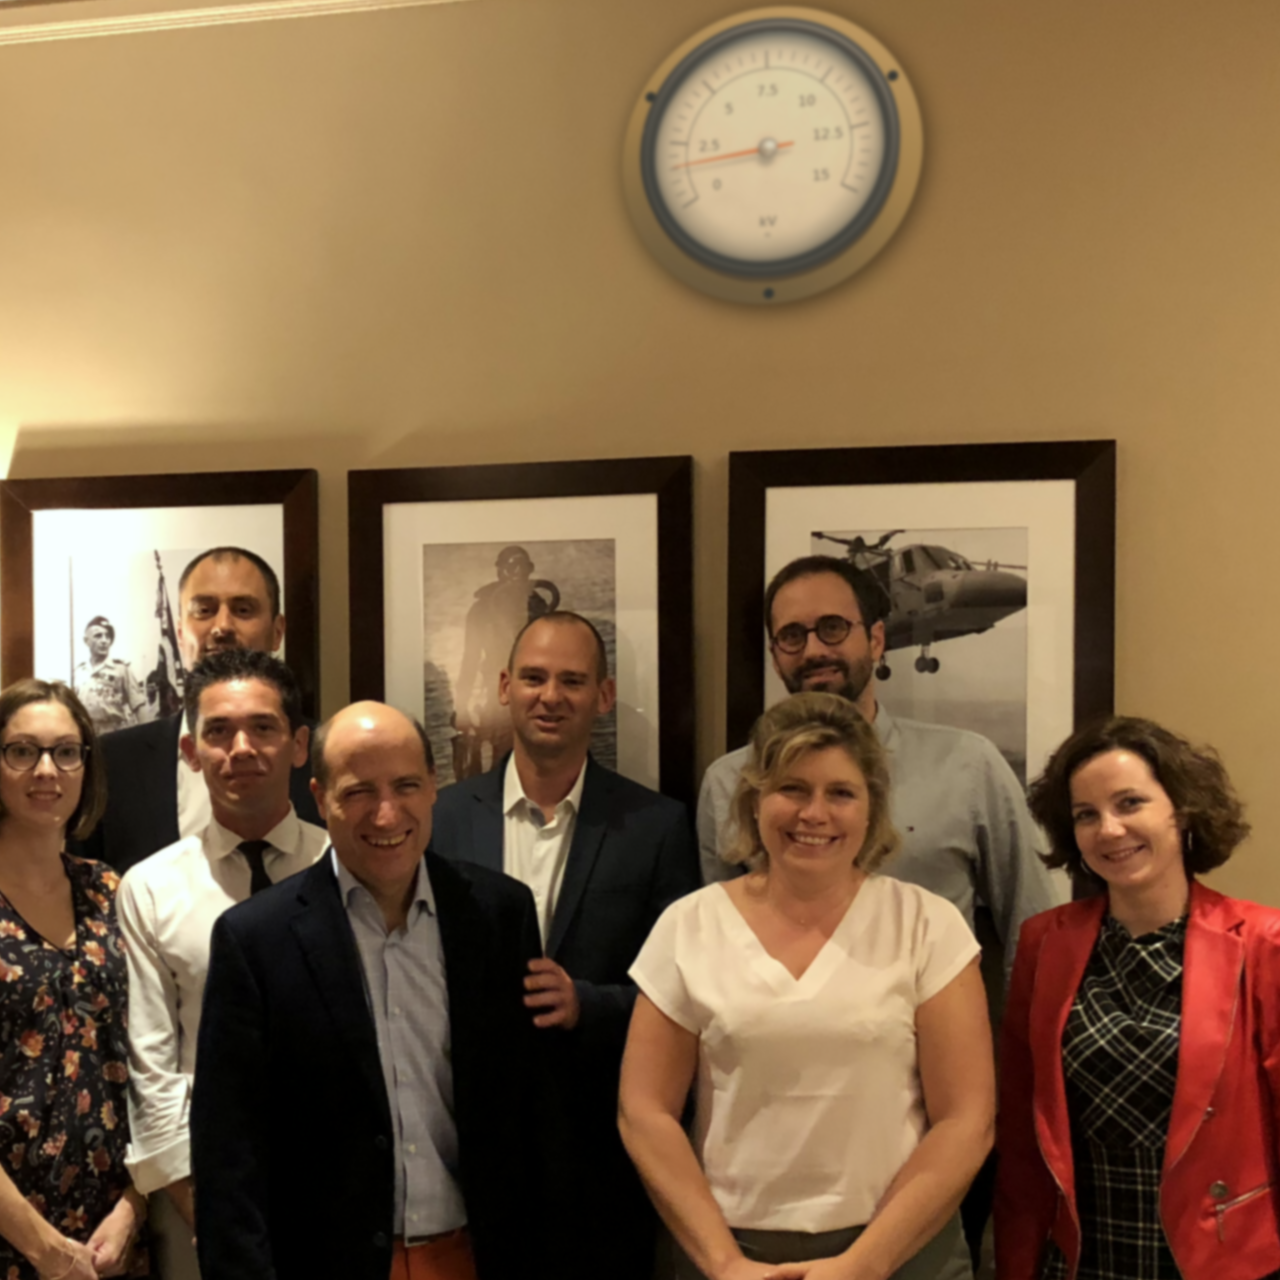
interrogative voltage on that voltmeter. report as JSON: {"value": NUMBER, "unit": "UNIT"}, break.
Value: {"value": 1.5, "unit": "kV"}
